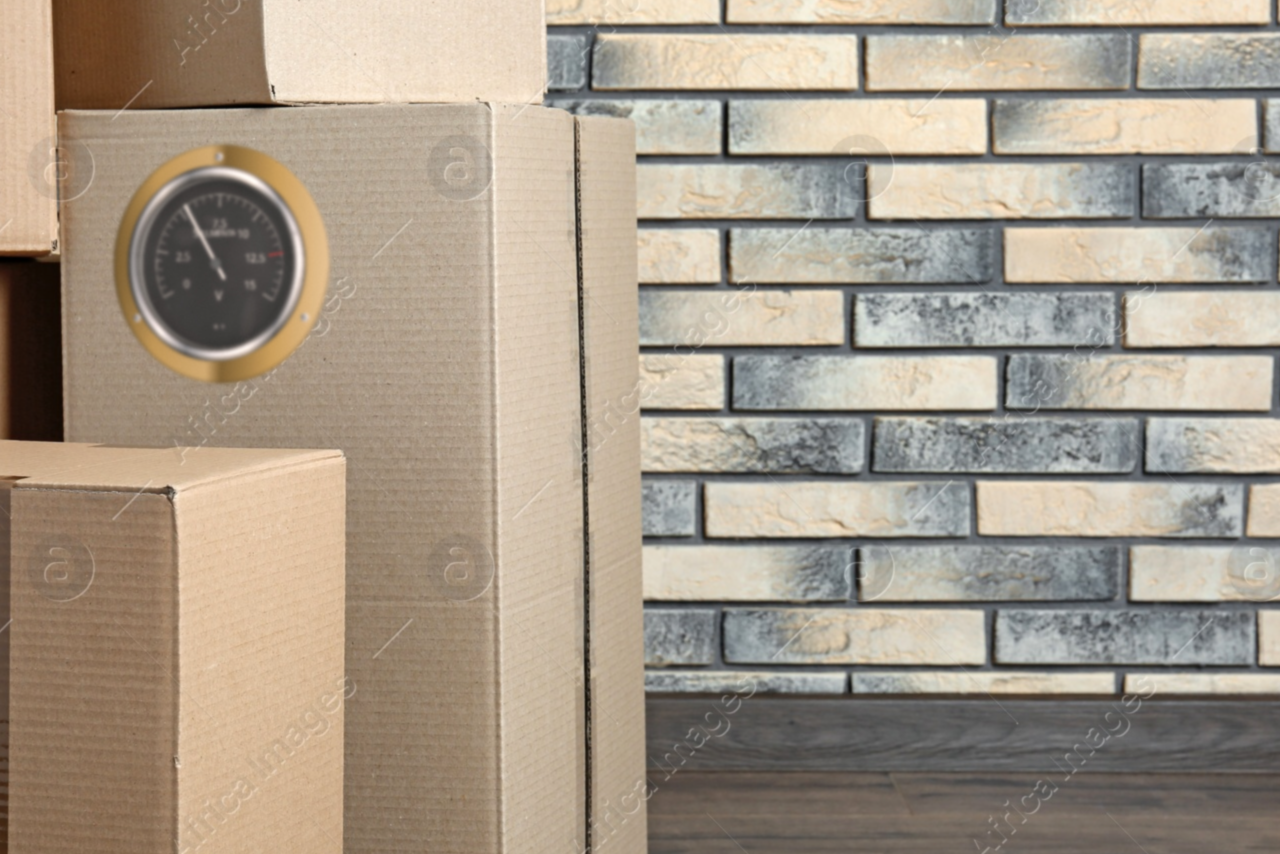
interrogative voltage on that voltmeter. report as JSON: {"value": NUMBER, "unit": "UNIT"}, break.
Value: {"value": 5.5, "unit": "V"}
